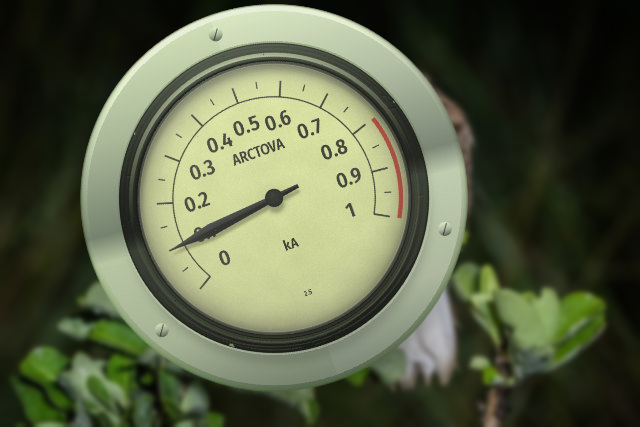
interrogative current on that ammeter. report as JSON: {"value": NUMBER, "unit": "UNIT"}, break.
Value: {"value": 0.1, "unit": "kA"}
